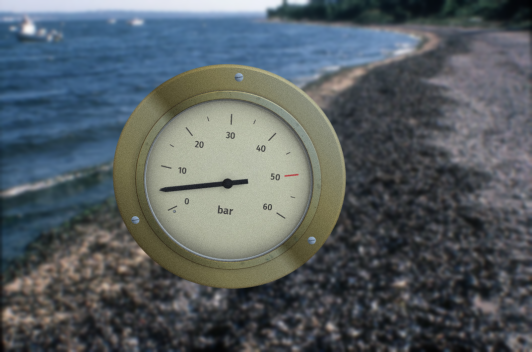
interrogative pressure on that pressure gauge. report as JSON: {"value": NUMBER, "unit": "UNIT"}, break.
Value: {"value": 5, "unit": "bar"}
